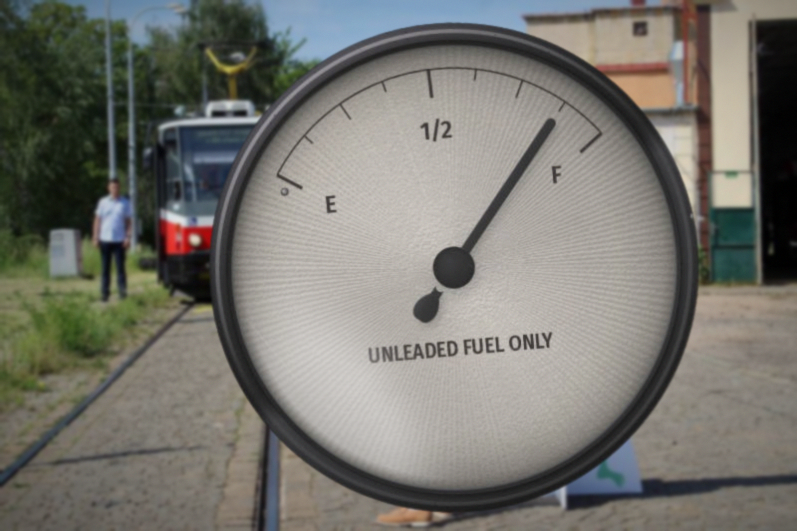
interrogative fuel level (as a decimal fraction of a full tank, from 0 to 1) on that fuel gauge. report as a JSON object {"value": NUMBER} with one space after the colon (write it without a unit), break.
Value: {"value": 0.875}
